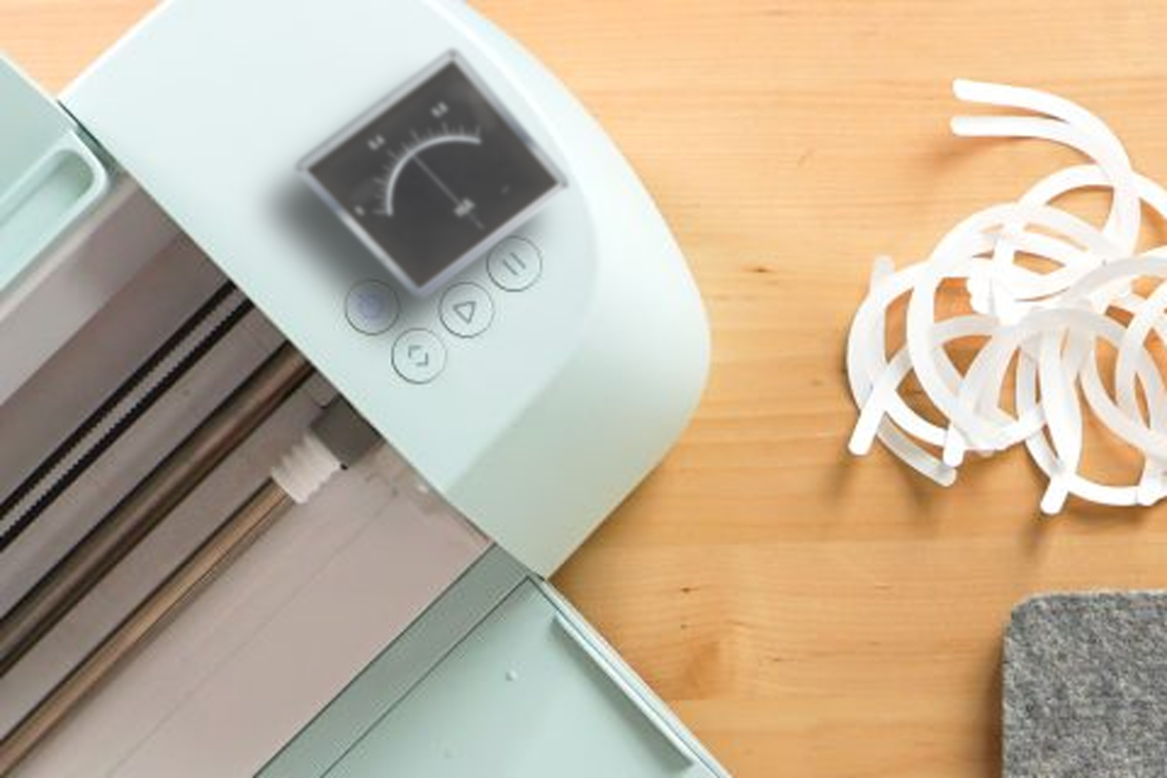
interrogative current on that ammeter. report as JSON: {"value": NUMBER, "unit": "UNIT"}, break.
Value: {"value": 0.5, "unit": "mA"}
